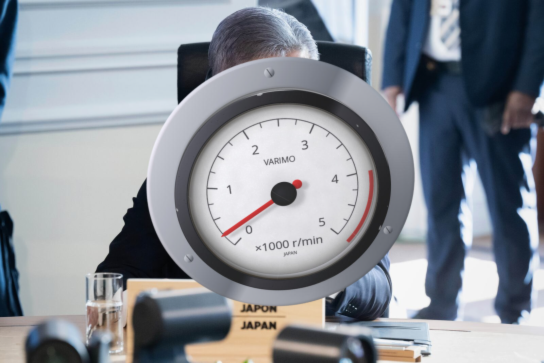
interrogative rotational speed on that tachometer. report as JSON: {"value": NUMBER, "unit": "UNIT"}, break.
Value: {"value": 250, "unit": "rpm"}
